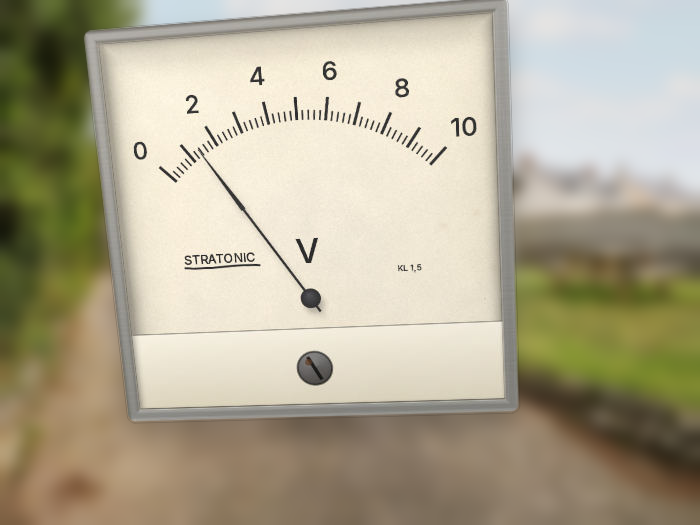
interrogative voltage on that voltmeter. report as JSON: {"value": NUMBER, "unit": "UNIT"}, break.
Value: {"value": 1.4, "unit": "V"}
